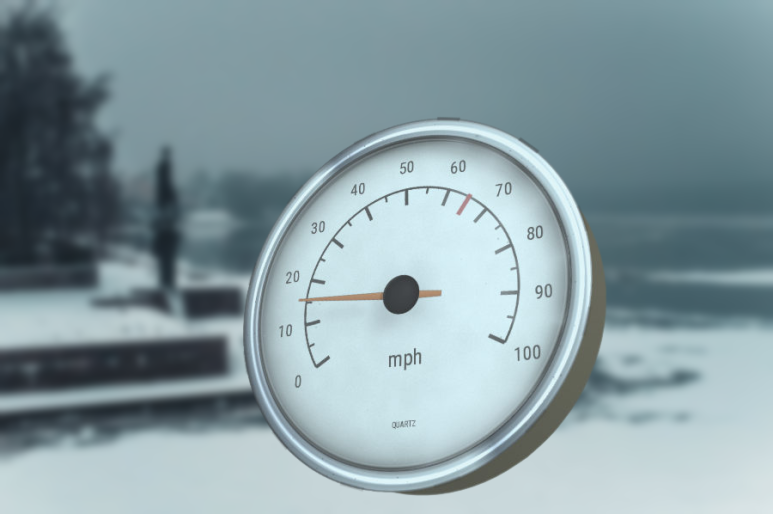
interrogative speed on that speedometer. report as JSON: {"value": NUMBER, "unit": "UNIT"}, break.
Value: {"value": 15, "unit": "mph"}
